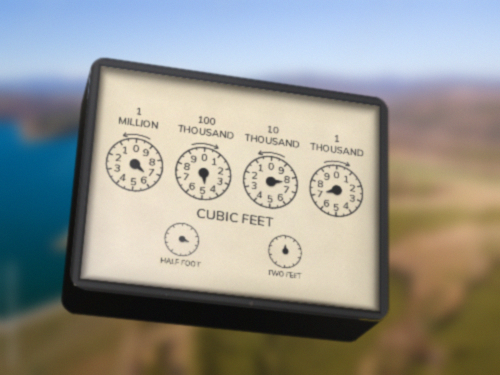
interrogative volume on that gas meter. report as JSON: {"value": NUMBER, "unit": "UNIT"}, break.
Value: {"value": 647700, "unit": "ft³"}
